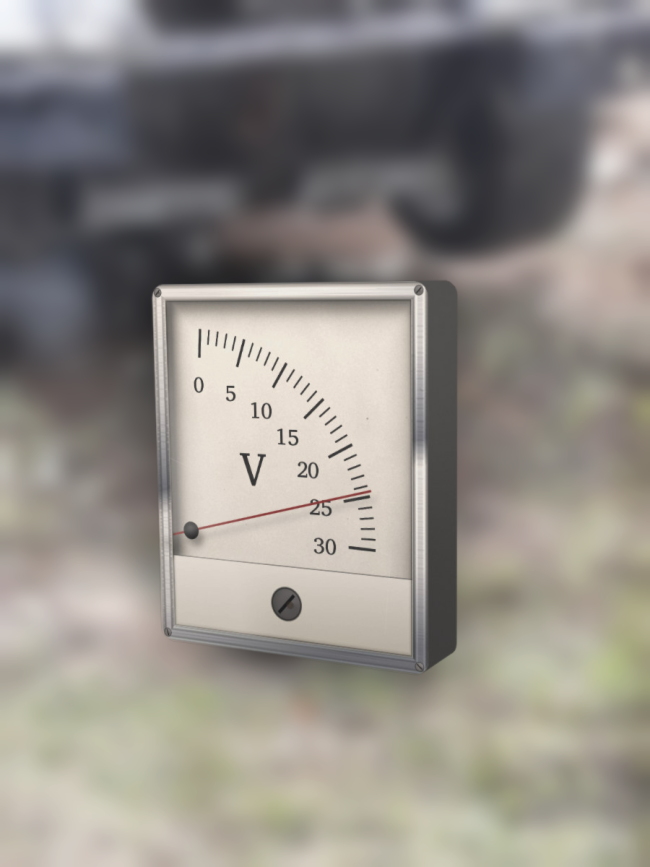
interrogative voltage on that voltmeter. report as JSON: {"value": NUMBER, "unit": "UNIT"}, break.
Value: {"value": 24.5, "unit": "V"}
